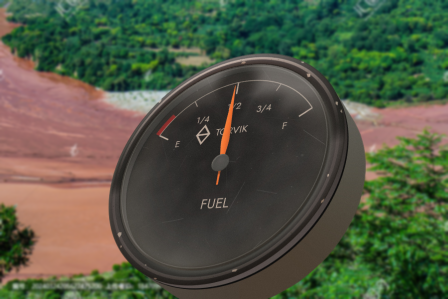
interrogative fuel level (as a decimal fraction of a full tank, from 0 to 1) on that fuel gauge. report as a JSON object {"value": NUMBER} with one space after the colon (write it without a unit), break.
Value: {"value": 0.5}
